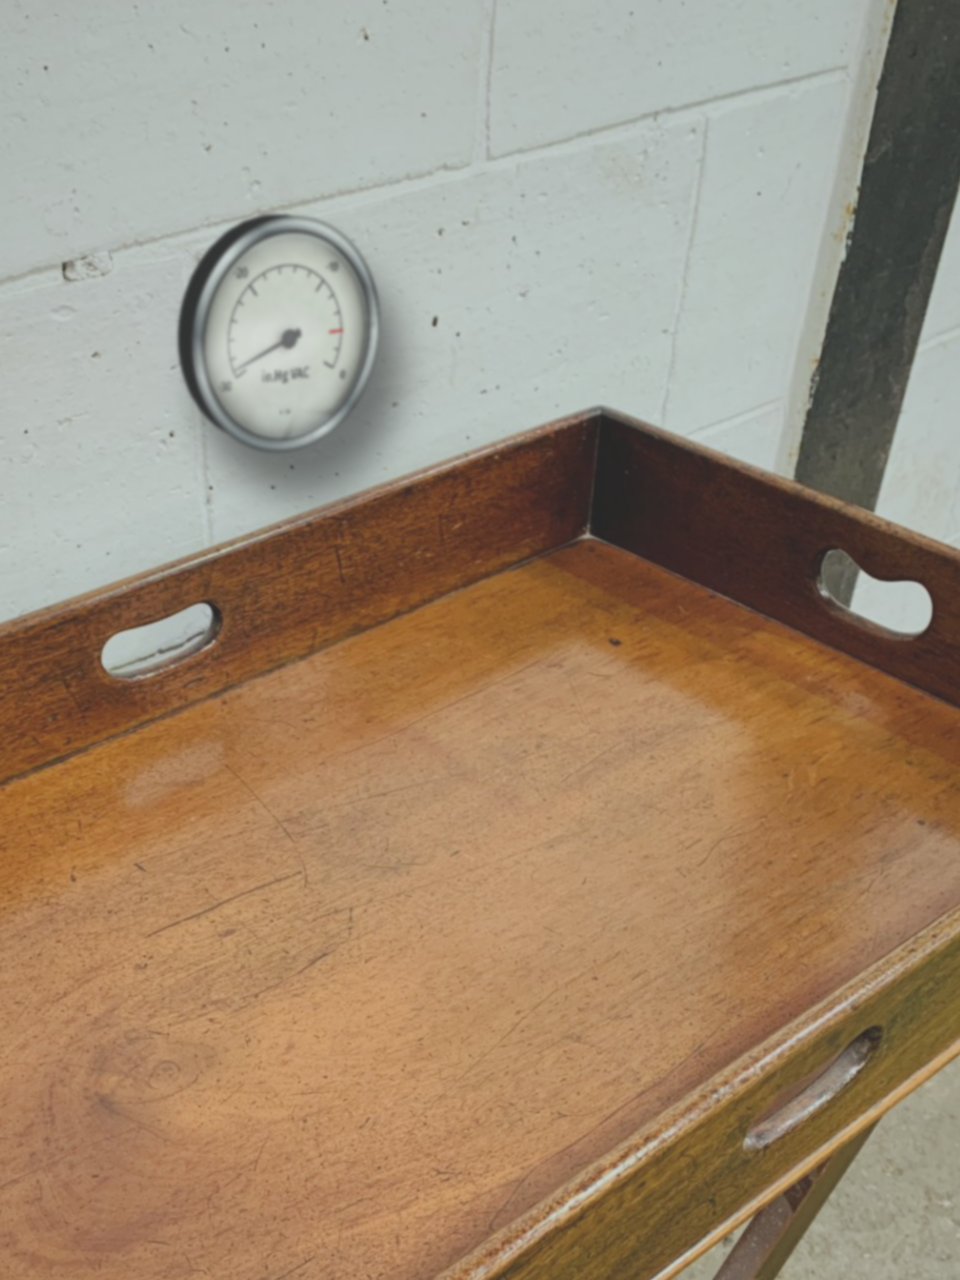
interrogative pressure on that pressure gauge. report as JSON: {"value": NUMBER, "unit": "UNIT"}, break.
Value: {"value": -29, "unit": "inHg"}
